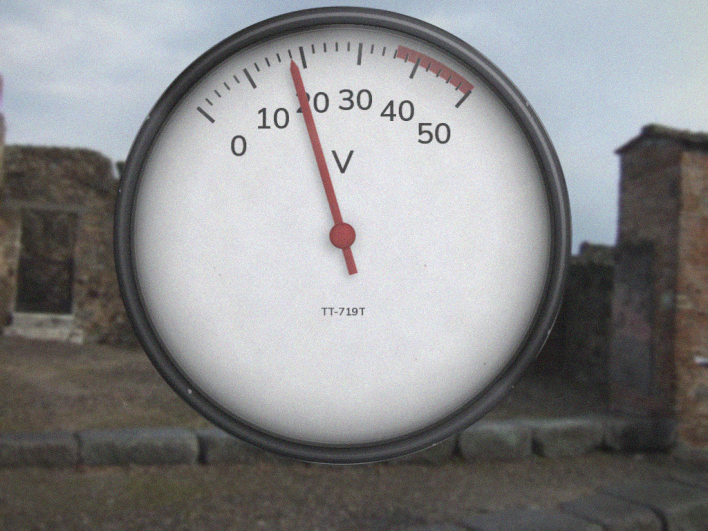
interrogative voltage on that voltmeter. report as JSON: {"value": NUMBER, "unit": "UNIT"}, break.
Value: {"value": 18, "unit": "V"}
